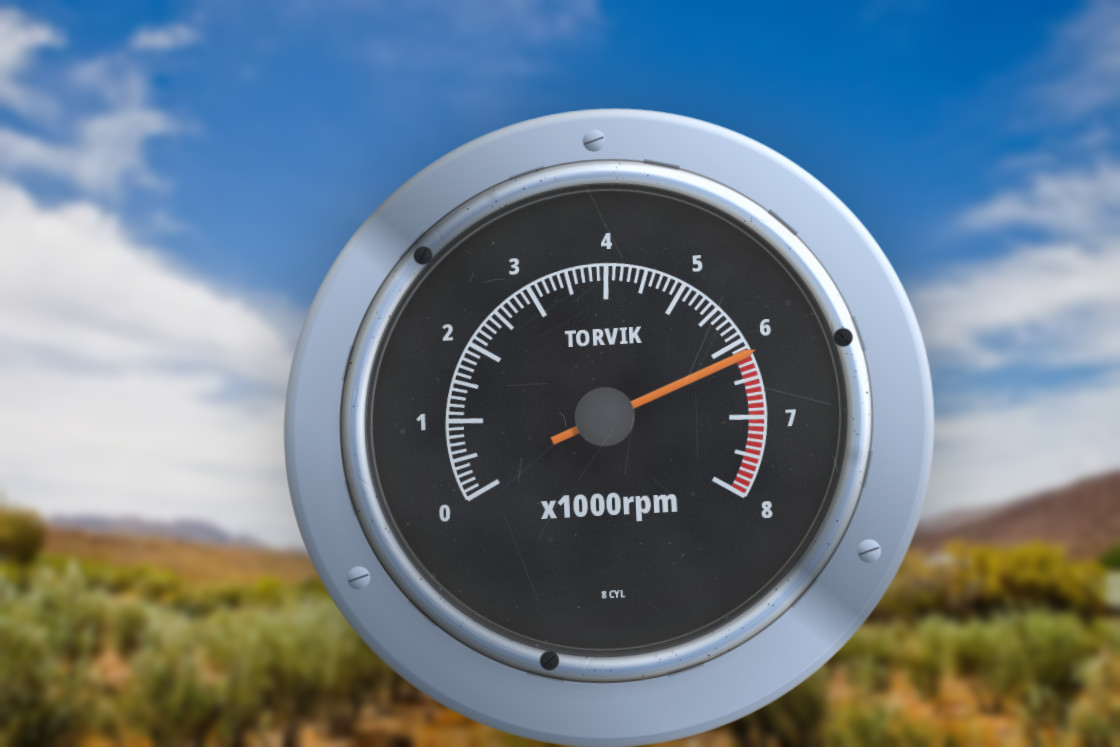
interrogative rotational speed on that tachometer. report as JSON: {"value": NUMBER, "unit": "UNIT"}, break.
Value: {"value": 6200, "unit": "rpm"}
